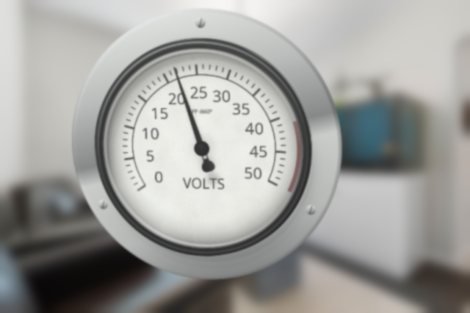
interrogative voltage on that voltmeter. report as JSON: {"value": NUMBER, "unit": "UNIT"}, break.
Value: {"value": 22, "unit": "V"}
